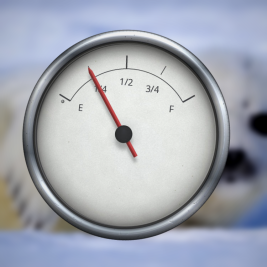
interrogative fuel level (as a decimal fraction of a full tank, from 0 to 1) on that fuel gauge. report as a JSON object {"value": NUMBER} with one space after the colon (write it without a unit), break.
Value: {"value": 0.25}
